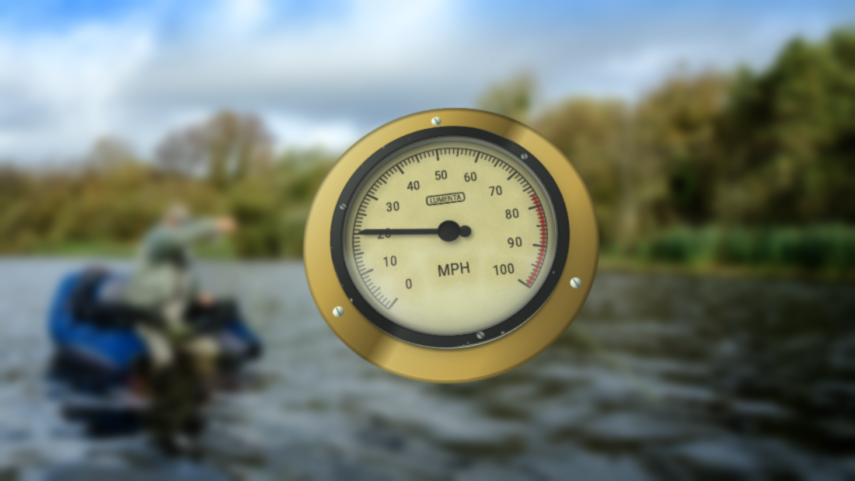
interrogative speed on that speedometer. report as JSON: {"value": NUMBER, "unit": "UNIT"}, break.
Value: {"value": 20, "unit": "mph"}
